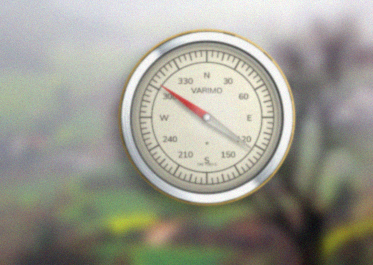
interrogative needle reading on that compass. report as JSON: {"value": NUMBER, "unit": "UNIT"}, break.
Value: {"value": 305, "unit": "°"}
